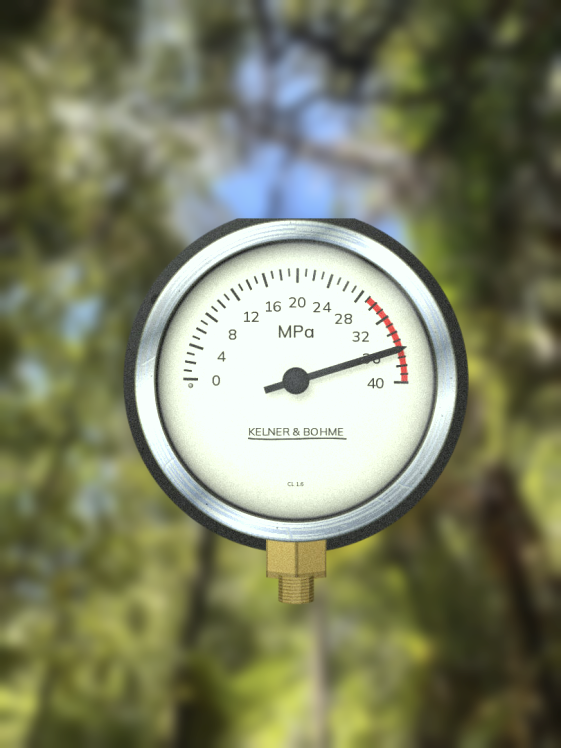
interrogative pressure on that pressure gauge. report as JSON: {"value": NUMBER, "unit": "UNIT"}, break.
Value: {"value": 36, "unit": "MPa"}
